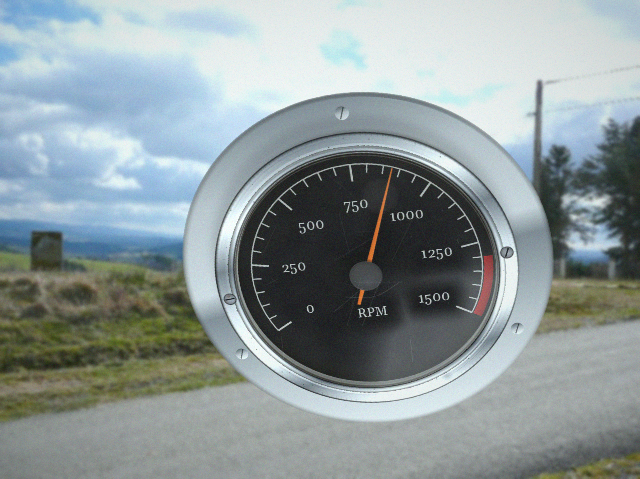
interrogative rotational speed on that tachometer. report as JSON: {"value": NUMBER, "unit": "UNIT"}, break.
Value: {"value": 875, "unit": "rpm"}
